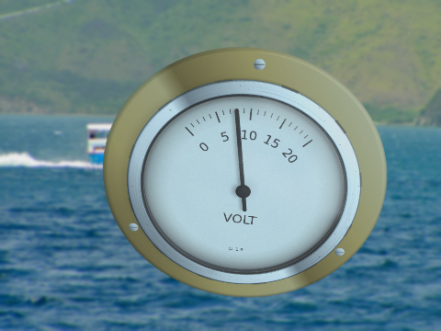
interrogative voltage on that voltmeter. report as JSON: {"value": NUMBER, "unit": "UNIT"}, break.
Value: {"value": 8, "unit": "V"}
